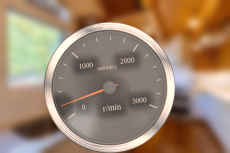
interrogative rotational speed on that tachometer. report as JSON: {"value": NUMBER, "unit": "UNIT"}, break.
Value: {"value": 200, "unit": "rpm"}
